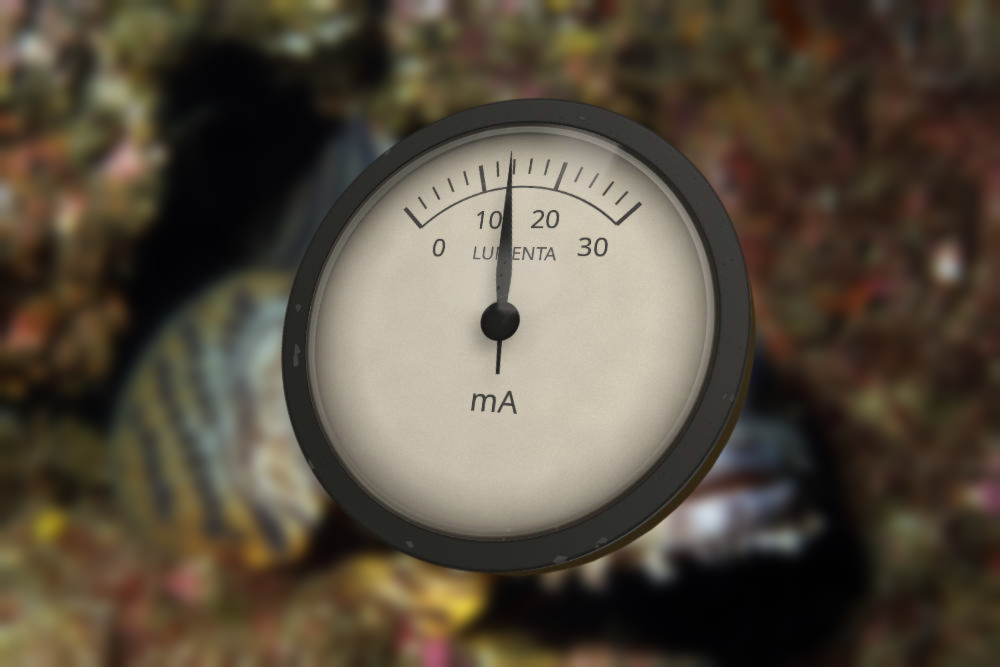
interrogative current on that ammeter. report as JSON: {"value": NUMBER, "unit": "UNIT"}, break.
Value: {"value": 14, "unit": "mA"}
